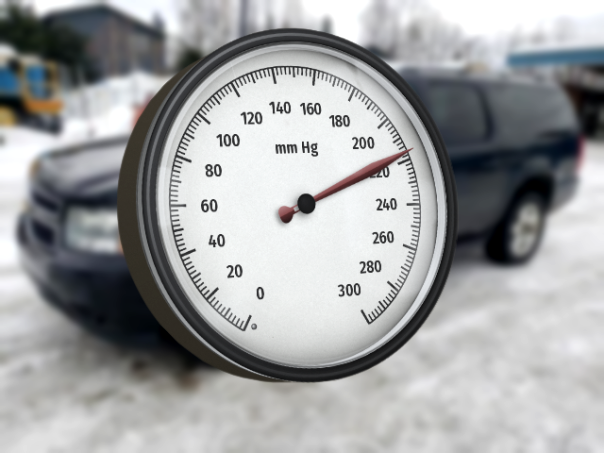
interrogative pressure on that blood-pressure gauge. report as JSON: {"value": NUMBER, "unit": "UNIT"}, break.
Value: {"value": 216, "unit": "mmHg"}
